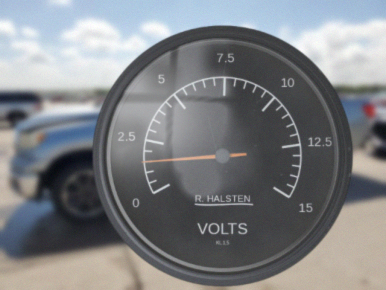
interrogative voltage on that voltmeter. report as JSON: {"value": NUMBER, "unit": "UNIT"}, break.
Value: {"value": 1.5, "unit": "V"}
